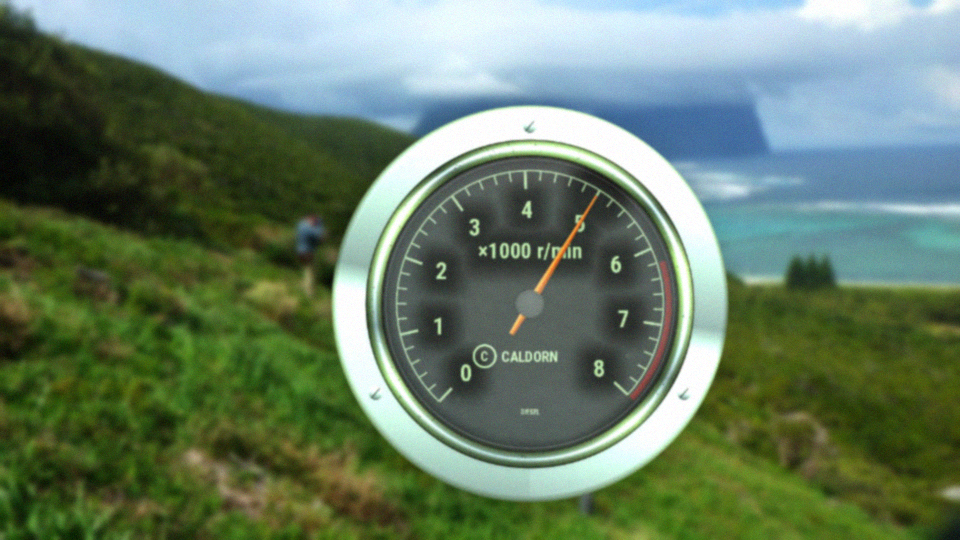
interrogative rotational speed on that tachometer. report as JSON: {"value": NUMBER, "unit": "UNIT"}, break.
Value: {"value": 5000, "unit": "rpm"}
